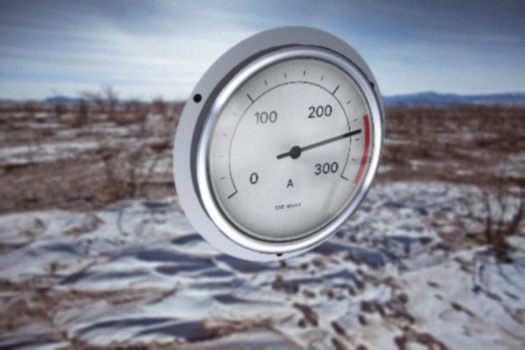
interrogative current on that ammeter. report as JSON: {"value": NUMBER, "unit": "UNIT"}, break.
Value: {"value": 250, "unit": "A"}
